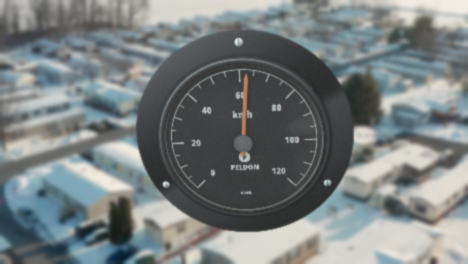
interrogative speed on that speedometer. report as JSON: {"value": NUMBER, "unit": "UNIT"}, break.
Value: {"value": 62.5, "unit": "km/h"}
